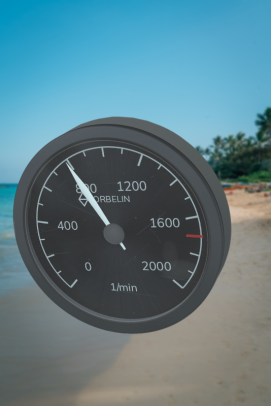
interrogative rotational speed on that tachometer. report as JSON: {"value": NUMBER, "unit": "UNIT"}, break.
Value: {"value": 800, "unit": "rpm"}
